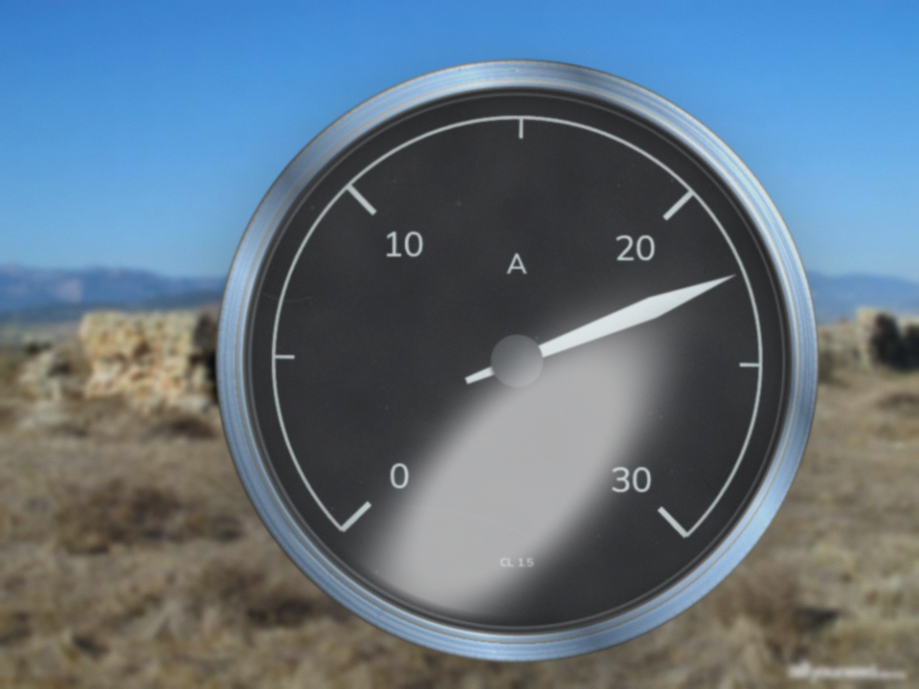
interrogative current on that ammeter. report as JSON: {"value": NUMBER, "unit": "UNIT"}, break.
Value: {"value": 22.5, "unit": "A"}
